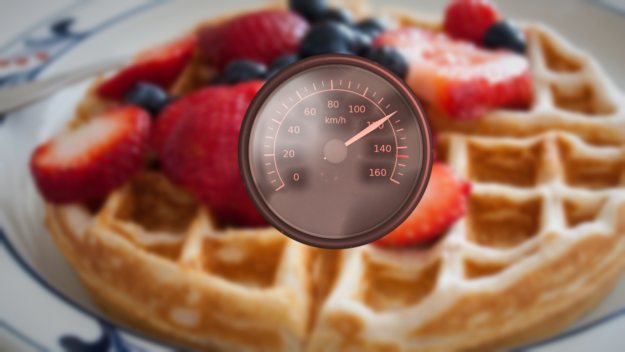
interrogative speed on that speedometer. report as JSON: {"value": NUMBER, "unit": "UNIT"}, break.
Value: {"value": 120, "unit": "km/h"}
